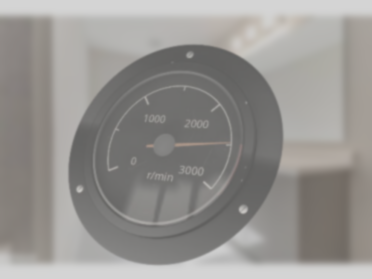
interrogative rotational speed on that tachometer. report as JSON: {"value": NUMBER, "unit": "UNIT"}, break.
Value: {"value": 2500, "unit": "rpm"}
